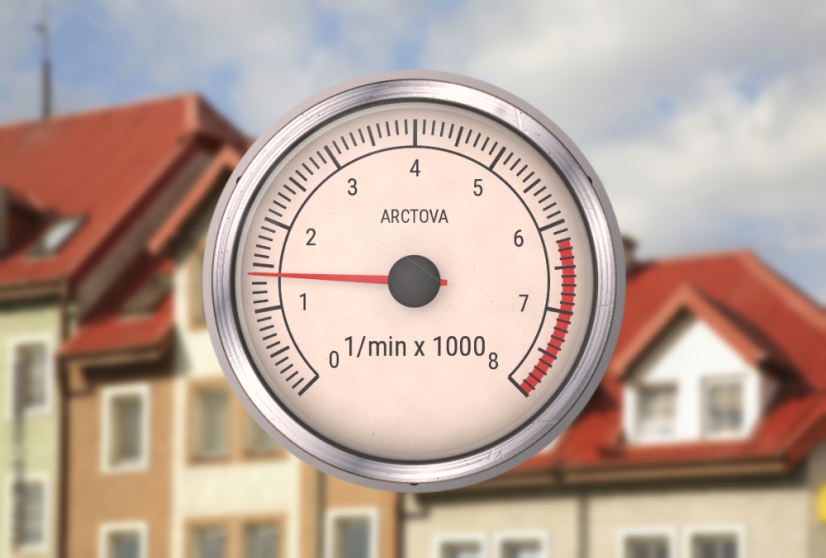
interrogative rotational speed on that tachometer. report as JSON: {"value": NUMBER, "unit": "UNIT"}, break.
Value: {"value": 1400, "unit": "rpm"}
